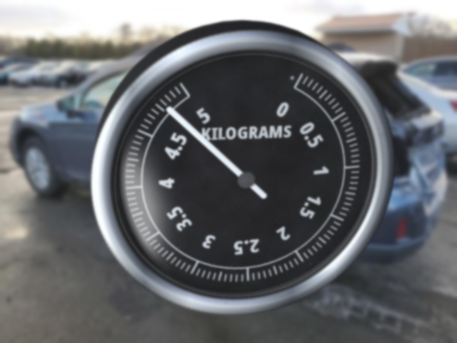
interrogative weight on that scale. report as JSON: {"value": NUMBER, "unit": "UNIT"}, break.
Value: {"value": 4.8, "unit": "kg"}
